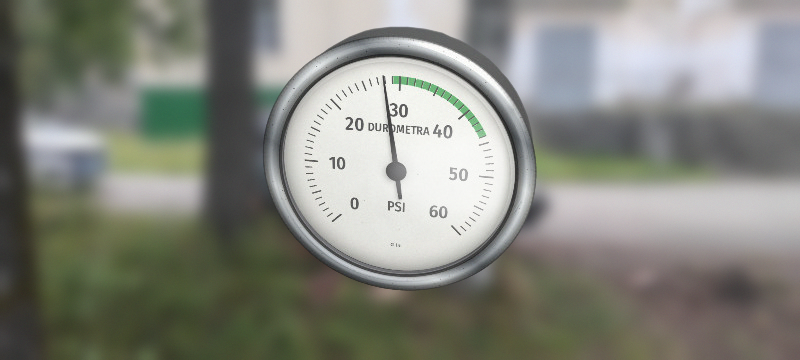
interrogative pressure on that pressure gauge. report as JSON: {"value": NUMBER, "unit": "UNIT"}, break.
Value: {"value": 28, "unit": "psi"}
